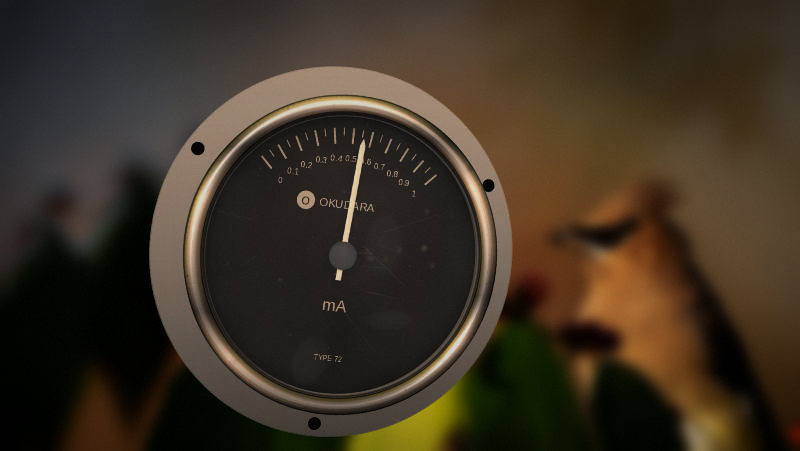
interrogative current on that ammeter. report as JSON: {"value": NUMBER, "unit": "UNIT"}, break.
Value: {"value": 0.55, "unit": "mA"}
